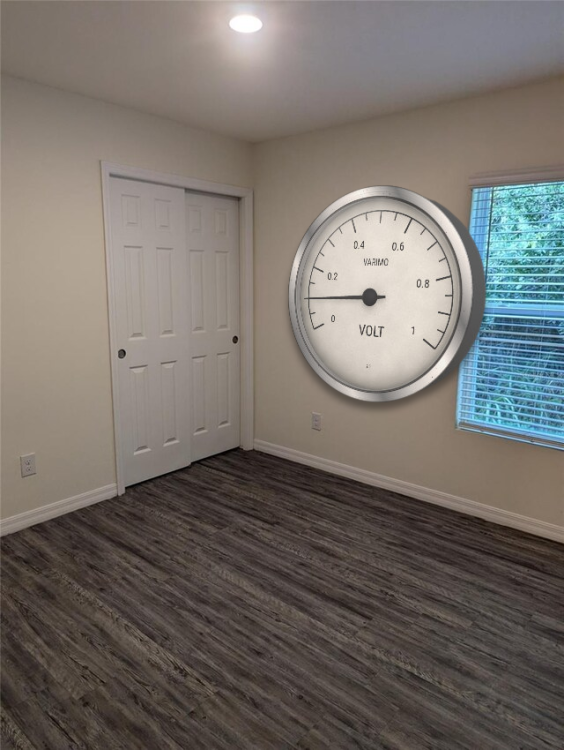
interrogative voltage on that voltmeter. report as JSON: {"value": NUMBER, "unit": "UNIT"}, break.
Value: {"value": 0.1, "unit": "V"}
